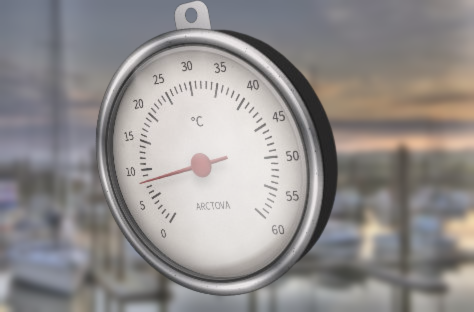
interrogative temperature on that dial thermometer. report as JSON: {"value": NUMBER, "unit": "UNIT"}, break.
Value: {"value": 8, "unit": "°C"}
